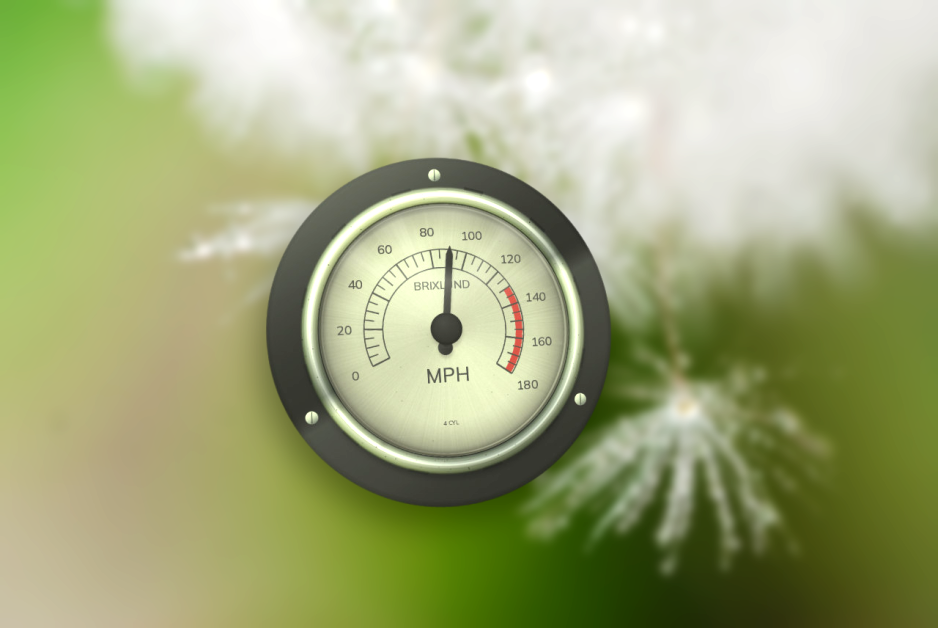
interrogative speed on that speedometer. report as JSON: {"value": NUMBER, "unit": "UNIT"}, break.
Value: {"value": 90, "unit": "mph"}
